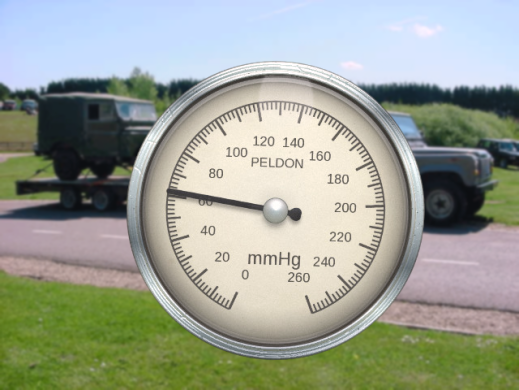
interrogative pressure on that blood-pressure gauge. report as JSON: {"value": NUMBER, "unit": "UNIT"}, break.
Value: {"value": 62, "unit": "mmHg"}
